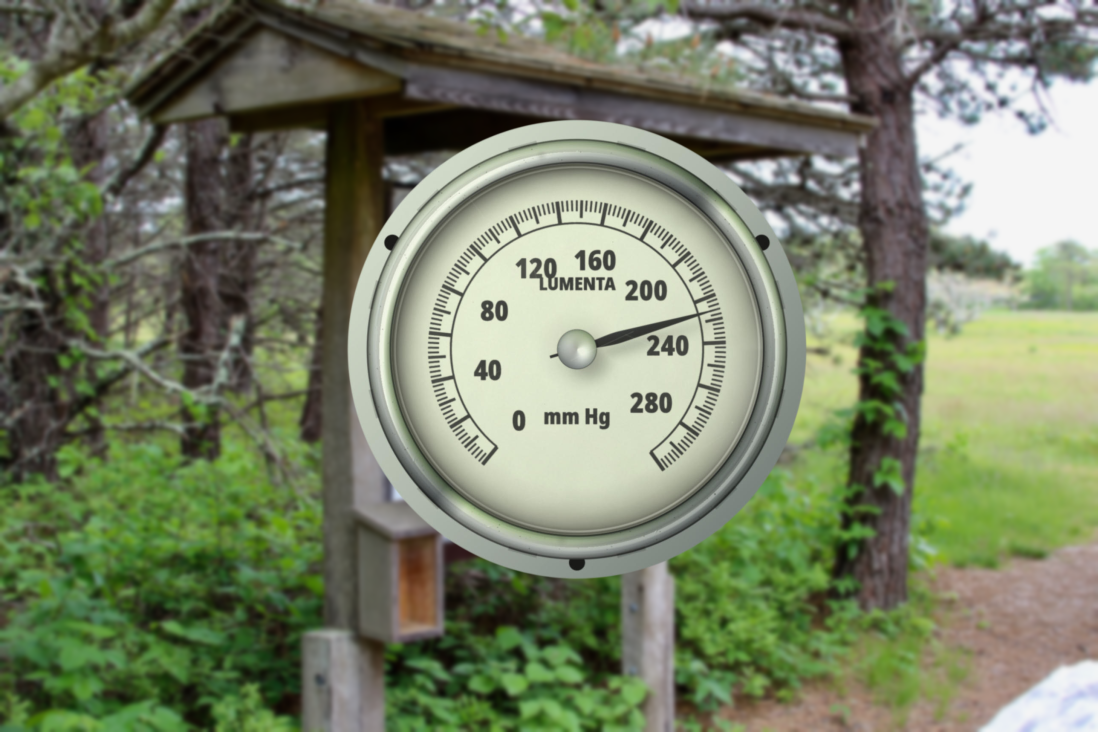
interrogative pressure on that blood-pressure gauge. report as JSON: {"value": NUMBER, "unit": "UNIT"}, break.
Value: {"value": 226, "unit": "mmHg"}
